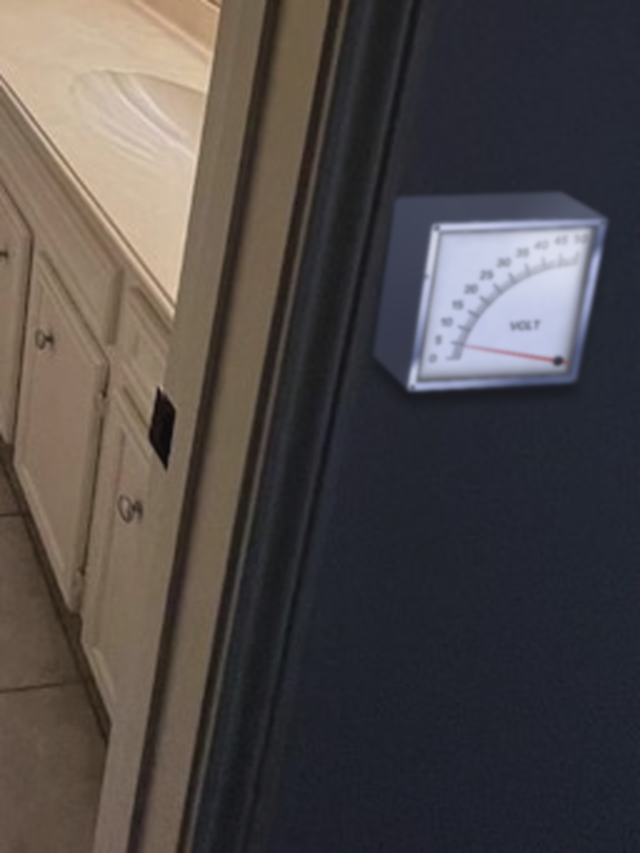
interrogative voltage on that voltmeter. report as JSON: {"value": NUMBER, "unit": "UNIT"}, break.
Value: {"value": 5, "unit": "V"}
